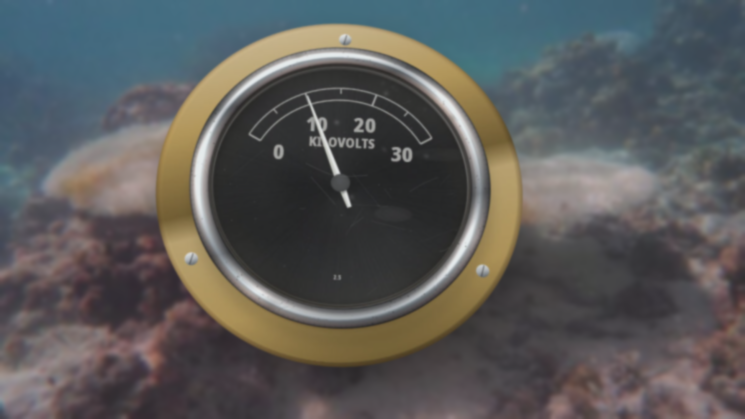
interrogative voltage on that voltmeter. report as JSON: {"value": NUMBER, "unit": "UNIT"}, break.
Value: {"value": 10, "unit": "kV"}
